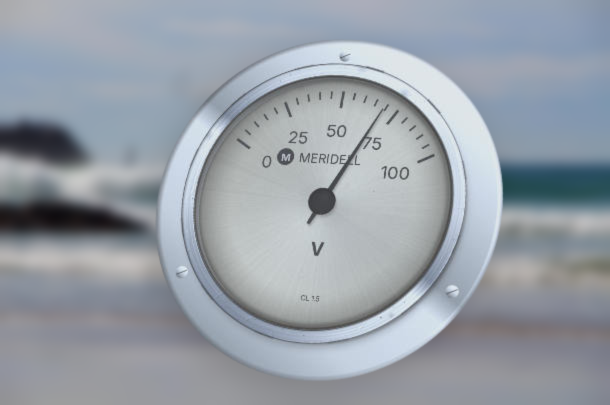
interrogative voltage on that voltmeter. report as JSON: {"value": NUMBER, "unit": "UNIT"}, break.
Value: {"value": 70, "unit": "V"}
